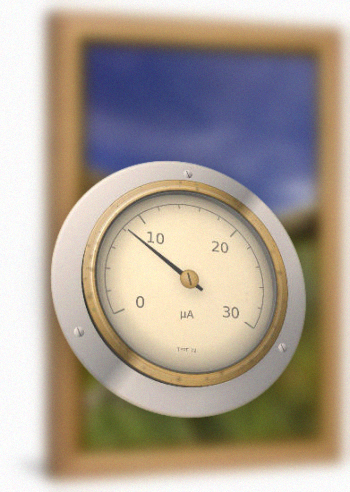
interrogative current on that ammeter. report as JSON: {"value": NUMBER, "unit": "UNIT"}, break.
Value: {"value": 8, "unit": "µA"}
